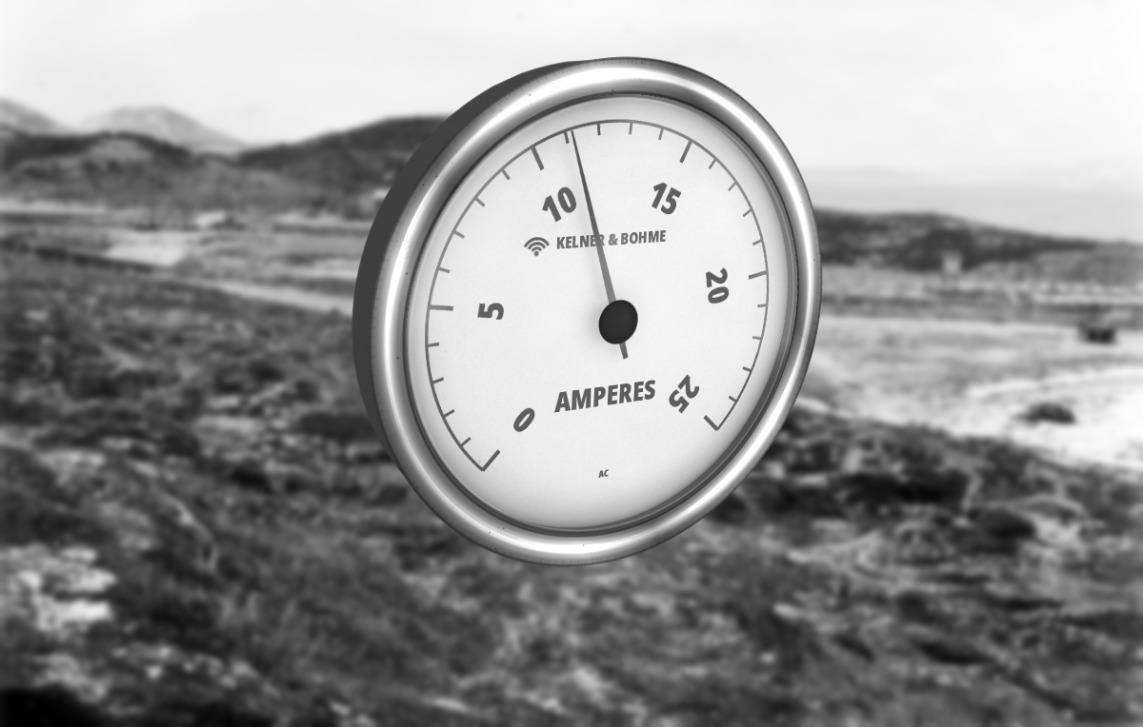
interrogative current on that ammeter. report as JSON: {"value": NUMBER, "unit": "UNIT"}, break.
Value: {"value": 11, "unit": "A"}
